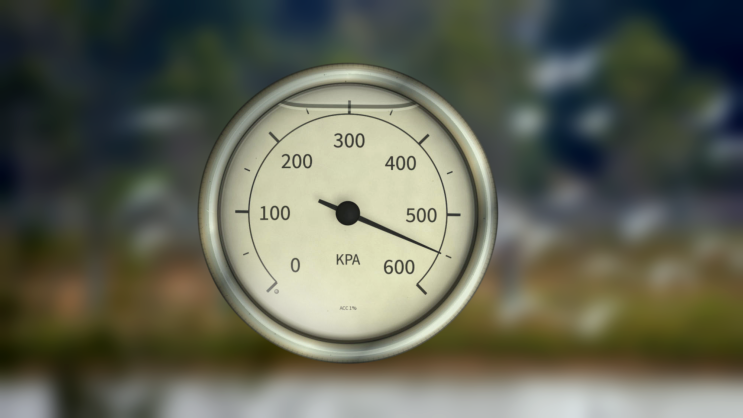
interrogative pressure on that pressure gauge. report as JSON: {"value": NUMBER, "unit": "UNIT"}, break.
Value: {"value": 550, "unit": "kPa"}
